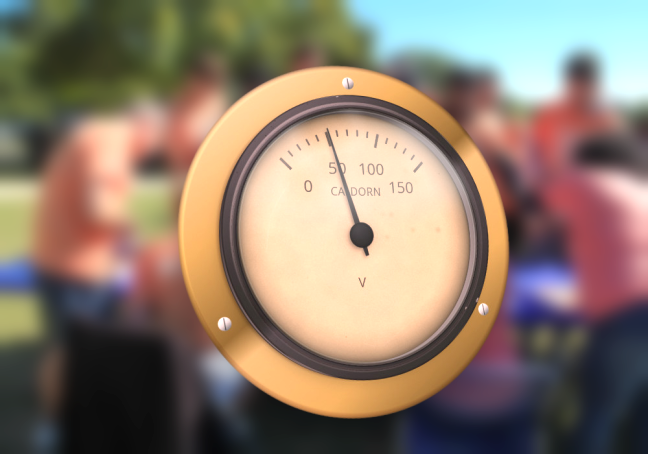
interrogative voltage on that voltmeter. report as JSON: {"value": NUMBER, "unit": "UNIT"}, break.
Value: {"value": 50, "unit": "V"}
